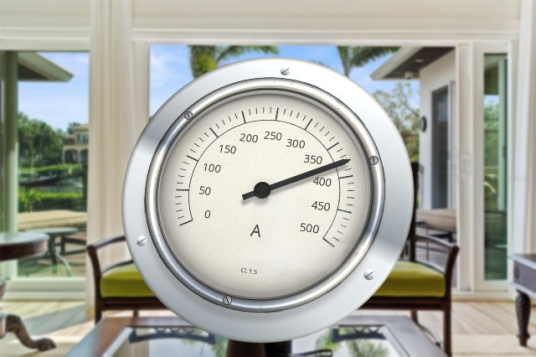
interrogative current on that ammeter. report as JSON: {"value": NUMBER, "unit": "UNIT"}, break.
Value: {"value": 380, "unit": "A"}
